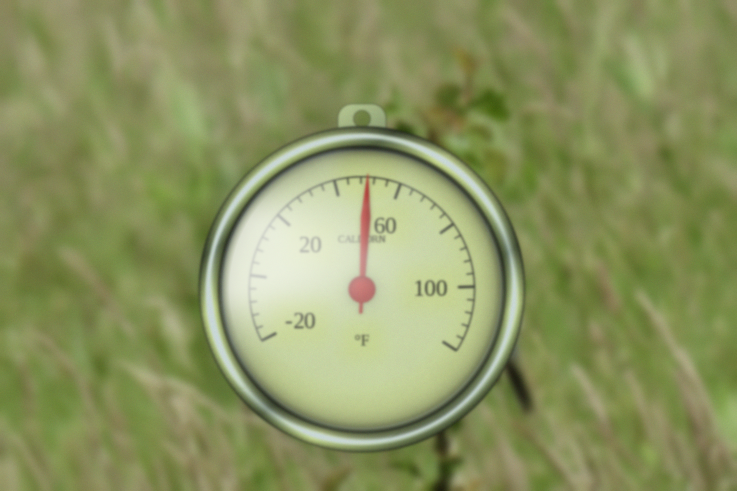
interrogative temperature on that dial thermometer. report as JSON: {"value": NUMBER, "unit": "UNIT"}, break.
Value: {"value": 50, "unit": "°F"}
